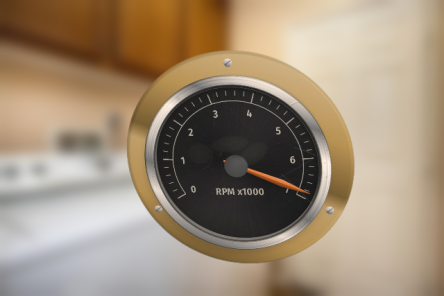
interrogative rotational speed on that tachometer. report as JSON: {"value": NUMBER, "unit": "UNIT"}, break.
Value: {"value": 6800, "unit": "rpm"}
